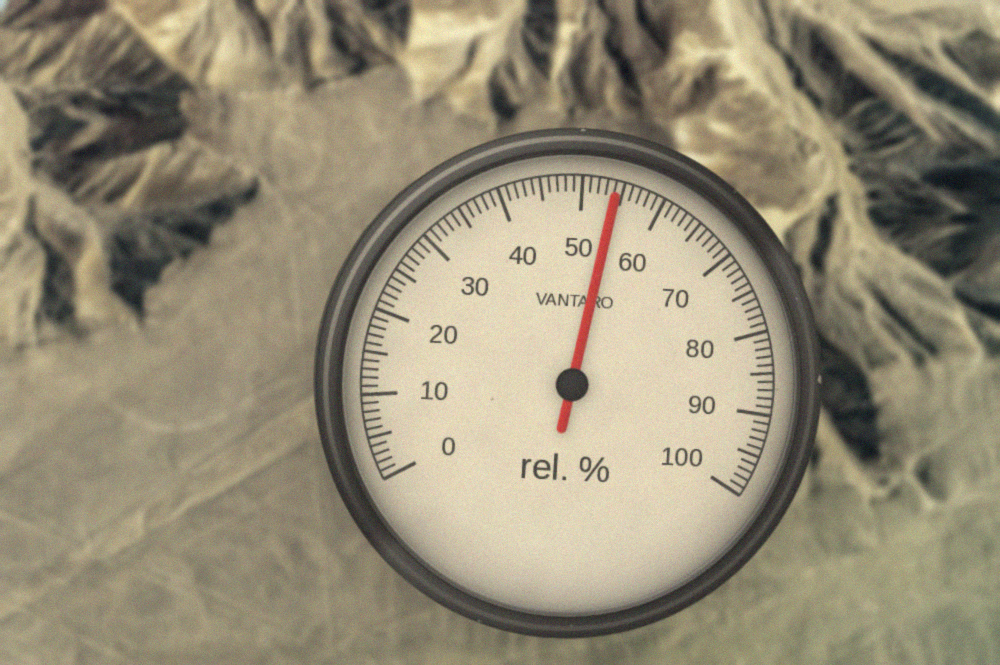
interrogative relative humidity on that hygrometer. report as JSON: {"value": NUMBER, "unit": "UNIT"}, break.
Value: {"value": 54, "unit": "%"}
